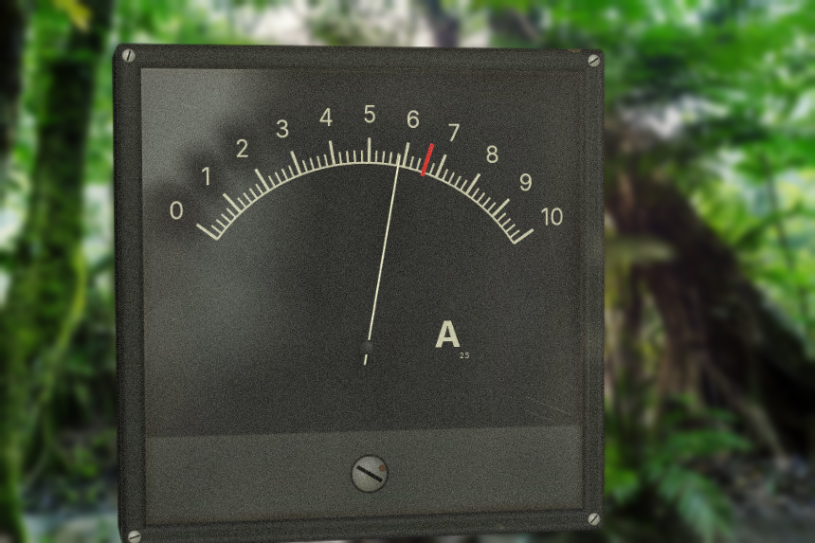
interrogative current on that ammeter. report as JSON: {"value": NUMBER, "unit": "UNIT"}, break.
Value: {"value": 5.8, "unit": "A"}
